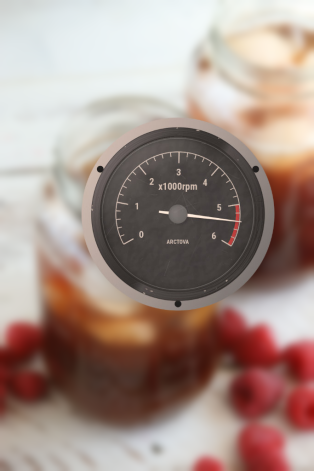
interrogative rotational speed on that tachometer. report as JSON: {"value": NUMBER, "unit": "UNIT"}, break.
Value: {"value": 5400, "unit": "rpm"}
